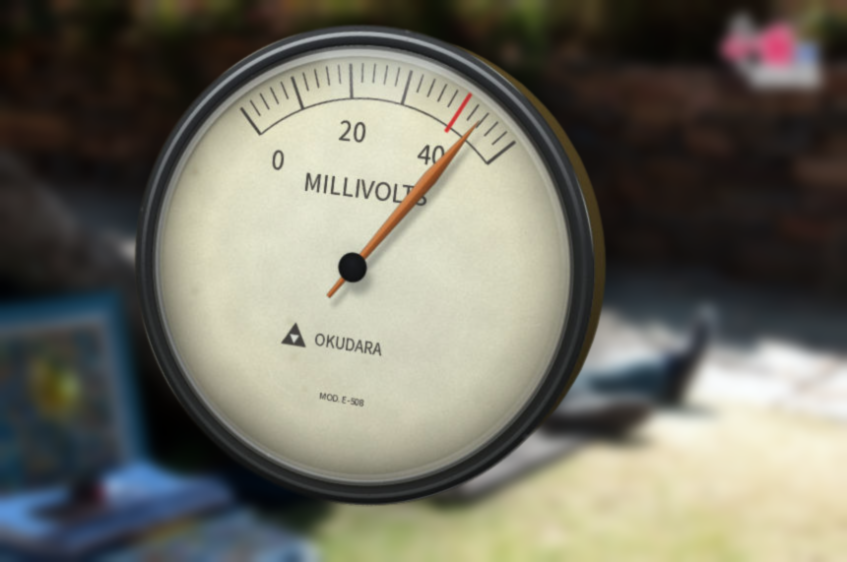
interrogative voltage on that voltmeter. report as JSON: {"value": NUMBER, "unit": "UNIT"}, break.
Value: {"value": 44, "unit": "mV"}
